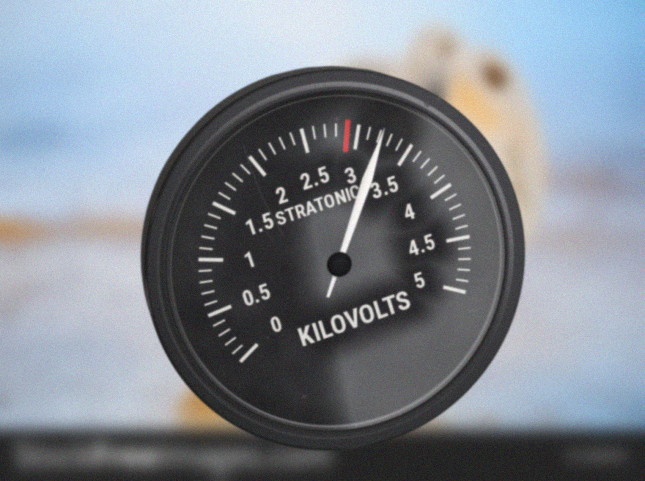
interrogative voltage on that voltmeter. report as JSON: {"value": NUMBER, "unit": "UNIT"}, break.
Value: {"value": 3.2, "unit": "kV"}
